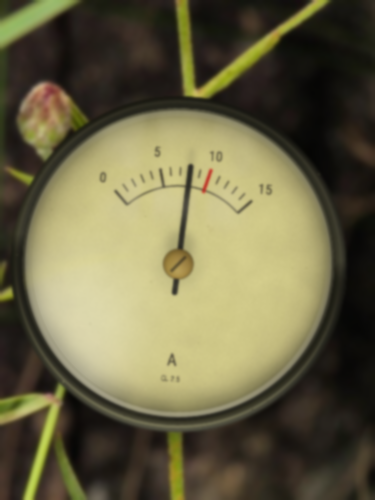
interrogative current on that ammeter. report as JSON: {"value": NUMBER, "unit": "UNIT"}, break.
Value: {"value": 8, "unit": "A"}
